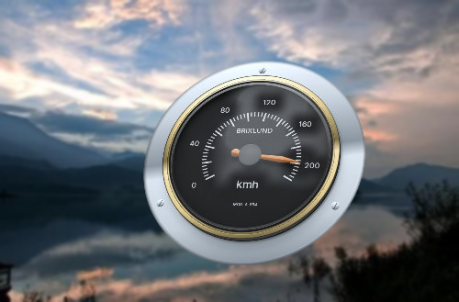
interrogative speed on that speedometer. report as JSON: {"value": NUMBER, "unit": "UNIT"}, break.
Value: {"value": 200, "unit": "km/h"}
